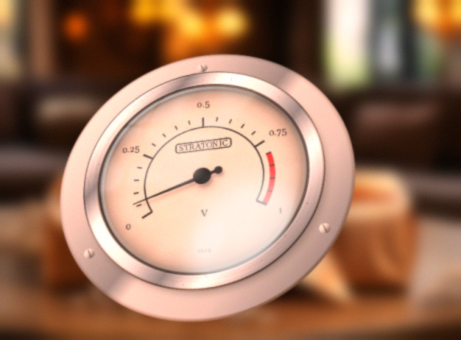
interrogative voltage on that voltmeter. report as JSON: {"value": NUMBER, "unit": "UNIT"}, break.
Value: {"value": 0.05, "unit": "V"}
